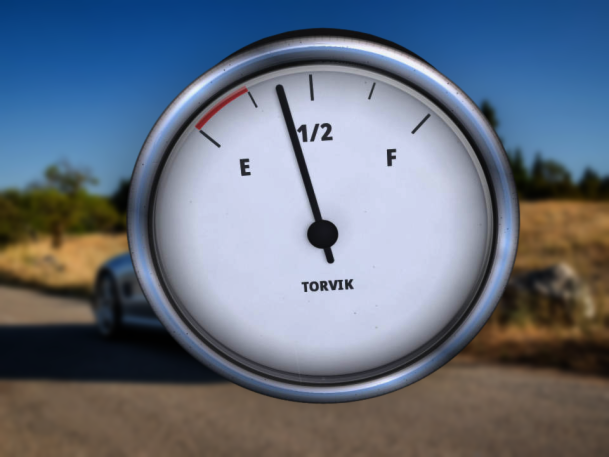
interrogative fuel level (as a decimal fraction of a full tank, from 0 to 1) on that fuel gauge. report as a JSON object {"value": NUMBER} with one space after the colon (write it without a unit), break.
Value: {"value": 0.375}
